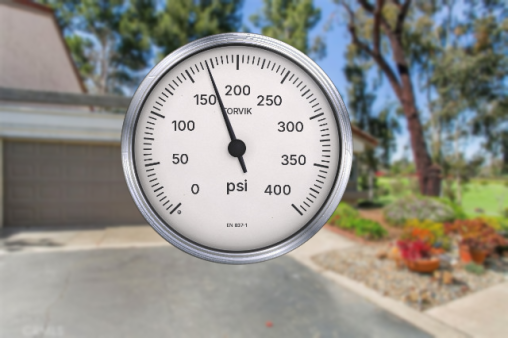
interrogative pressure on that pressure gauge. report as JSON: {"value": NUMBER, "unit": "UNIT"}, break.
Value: {"value": 170, "unit": "psi"}
